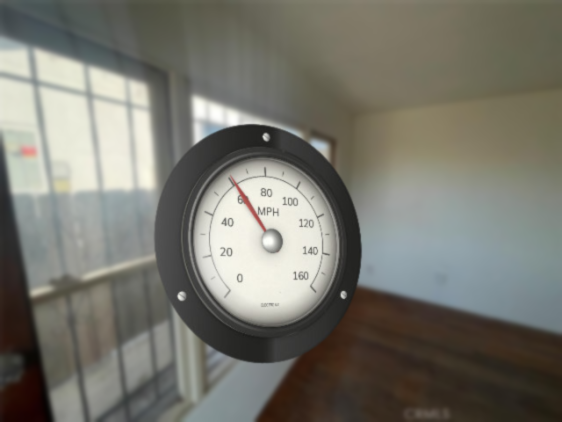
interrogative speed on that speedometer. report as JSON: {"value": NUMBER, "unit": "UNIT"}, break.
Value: {"value": 60, "unit": "mph"}
